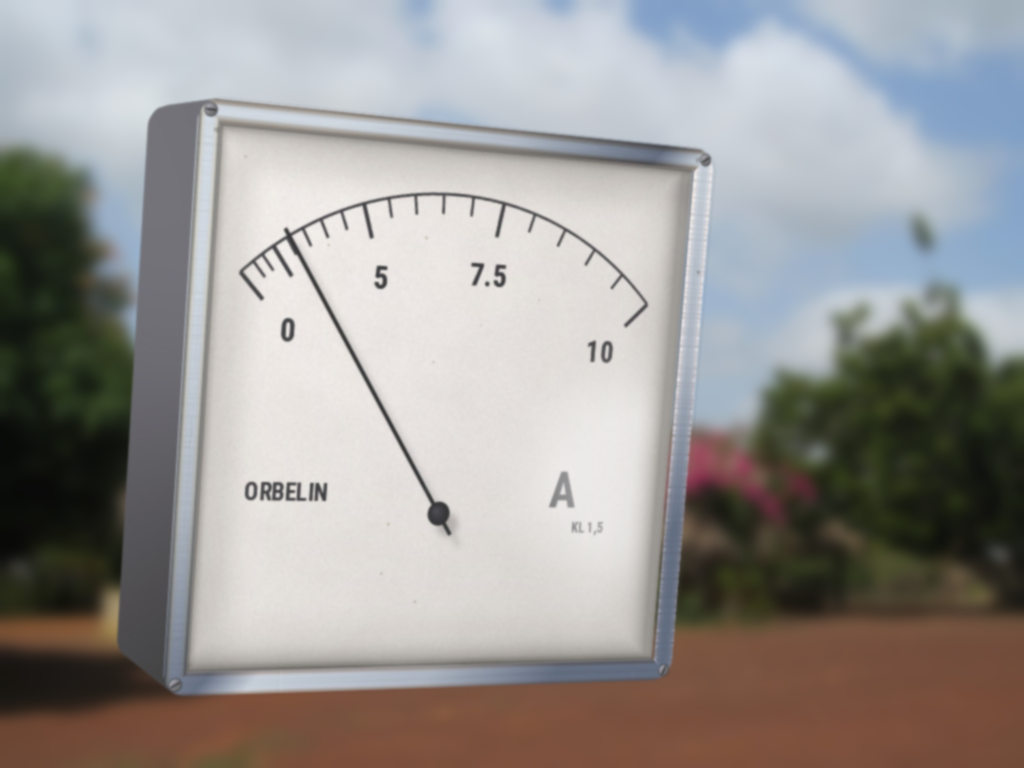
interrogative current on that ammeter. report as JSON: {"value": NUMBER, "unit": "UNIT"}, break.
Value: {"value": 3, "unit": "A"}
